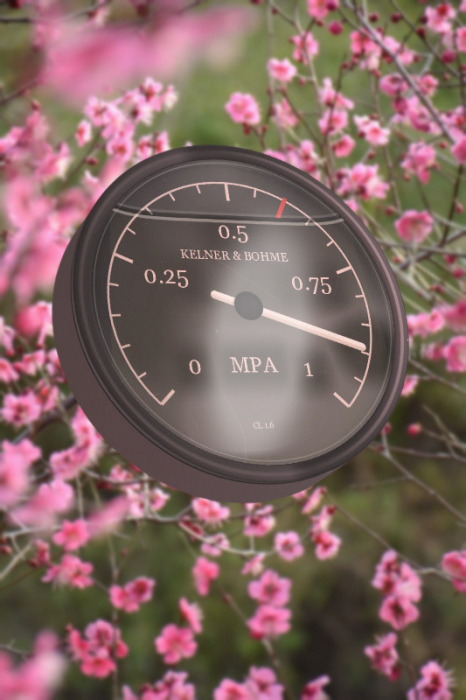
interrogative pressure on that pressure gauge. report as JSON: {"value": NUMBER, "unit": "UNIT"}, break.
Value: {"value": 0.9, "unit": "MPa"}
